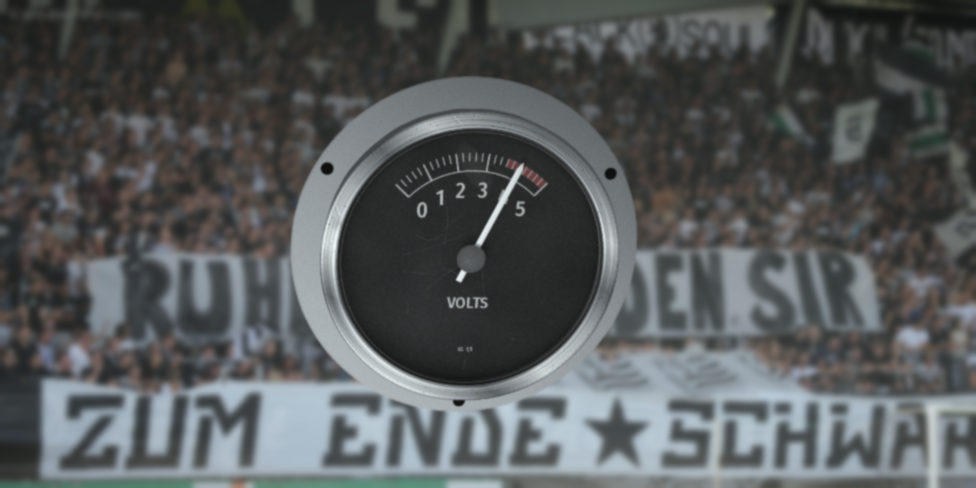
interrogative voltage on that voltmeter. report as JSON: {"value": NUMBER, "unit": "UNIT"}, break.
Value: {"value": 4, "unit": "V"}
